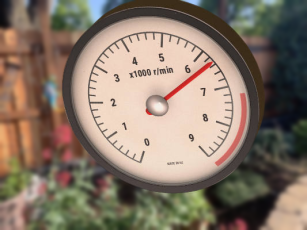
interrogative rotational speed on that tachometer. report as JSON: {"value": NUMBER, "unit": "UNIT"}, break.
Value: {"value": 6300, "unit": "rpm"}
